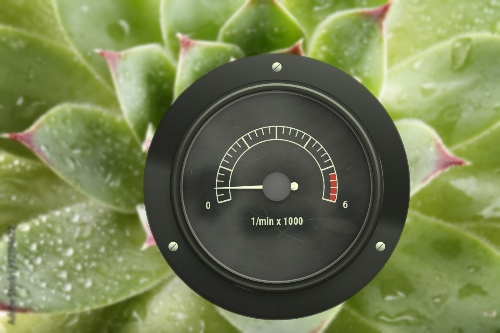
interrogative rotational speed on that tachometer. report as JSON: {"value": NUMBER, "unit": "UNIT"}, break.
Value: {"value": 400, "unit": "rpm"}
